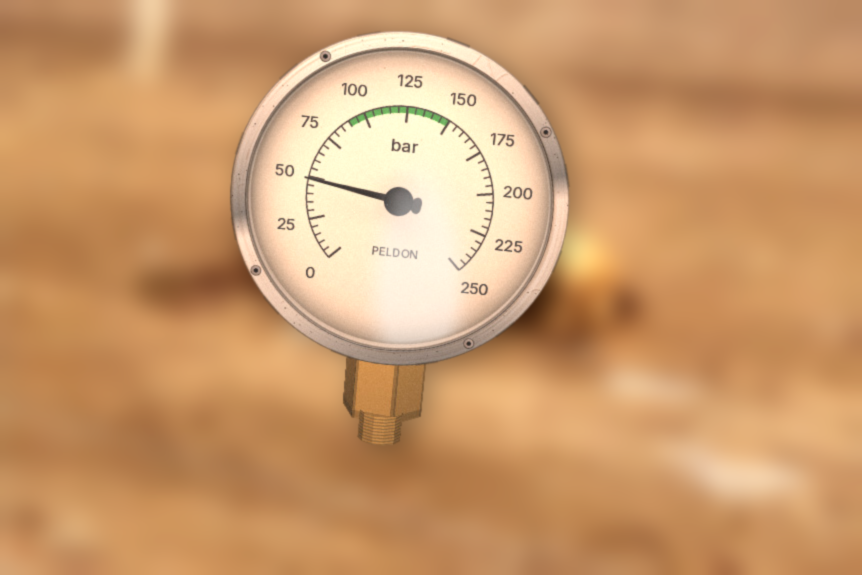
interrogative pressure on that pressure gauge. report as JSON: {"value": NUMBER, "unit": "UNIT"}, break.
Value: {"value": 50, "unit": "bar"}
